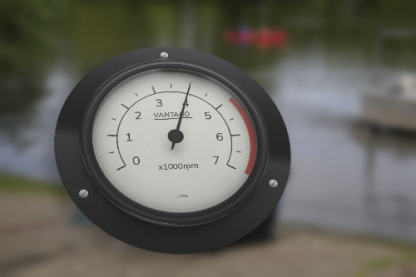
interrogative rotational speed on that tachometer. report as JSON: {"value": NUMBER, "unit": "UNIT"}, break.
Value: {"value": 4000, "unit": "rpm"}
